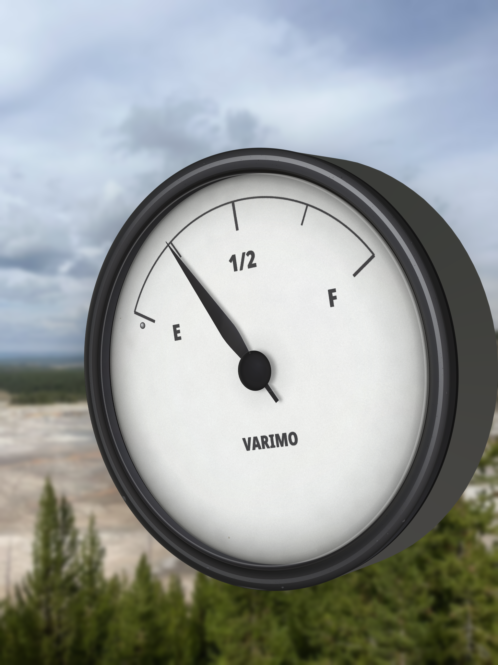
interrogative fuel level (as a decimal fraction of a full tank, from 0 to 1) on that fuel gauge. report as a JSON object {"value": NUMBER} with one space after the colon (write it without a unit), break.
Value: {"value": 0.25}
